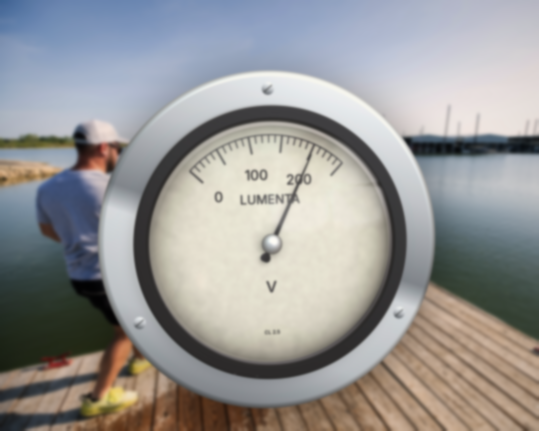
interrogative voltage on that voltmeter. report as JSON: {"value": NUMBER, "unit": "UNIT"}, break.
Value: {"value": 200, "unit": "V"}
